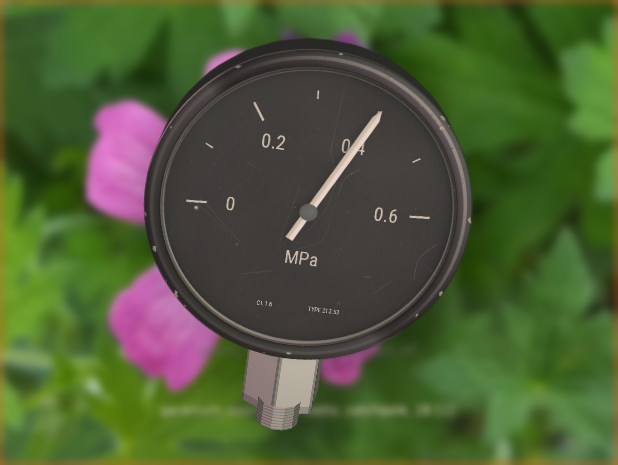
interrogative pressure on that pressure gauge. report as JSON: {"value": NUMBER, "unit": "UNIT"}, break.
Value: {"value": 0.4, "unit": "MPa"}
